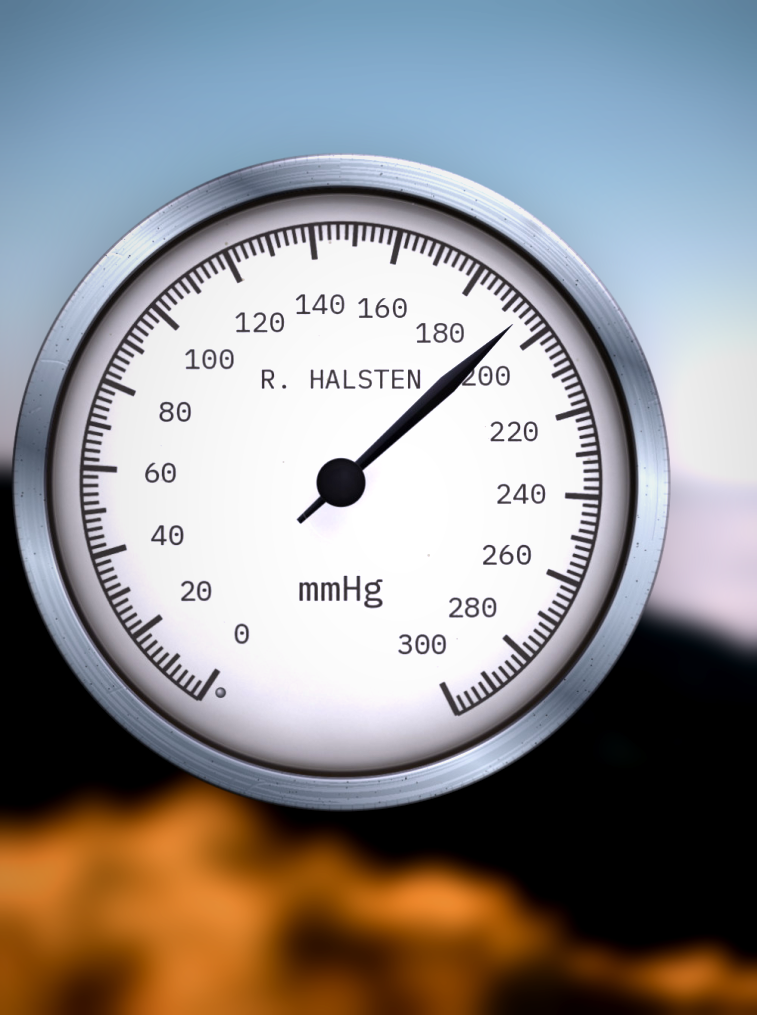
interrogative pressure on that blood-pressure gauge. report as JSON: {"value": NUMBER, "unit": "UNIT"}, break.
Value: {"value": 194, "unit": "mmHg"}
